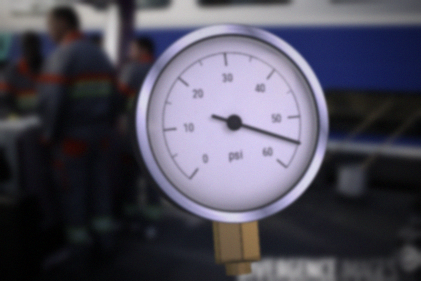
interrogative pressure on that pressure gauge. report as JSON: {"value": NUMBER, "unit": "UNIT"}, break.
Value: {"value": 55, "unit": "psi"}
